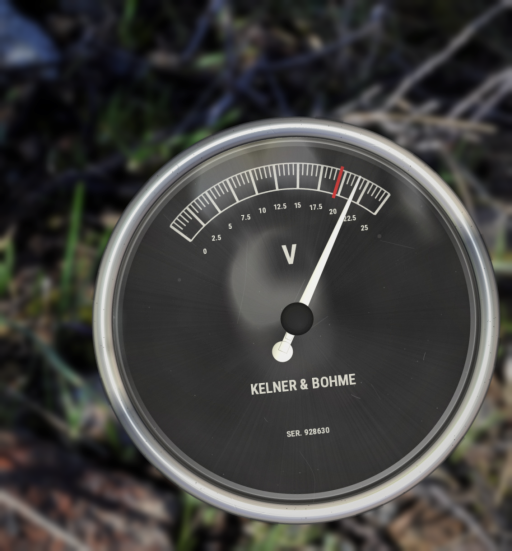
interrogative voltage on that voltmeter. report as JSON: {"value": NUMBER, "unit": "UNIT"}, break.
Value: {"value": 21.5, "unit": "V"}
